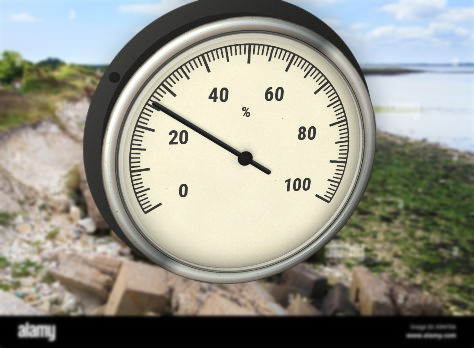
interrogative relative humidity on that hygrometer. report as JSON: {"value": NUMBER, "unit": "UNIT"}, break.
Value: {"value": 26, "unit": "%"}
